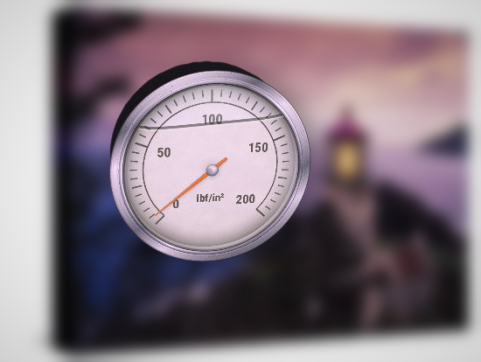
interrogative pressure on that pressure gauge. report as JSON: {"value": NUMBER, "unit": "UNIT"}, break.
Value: {"value": 5, "unit": "psi"}
